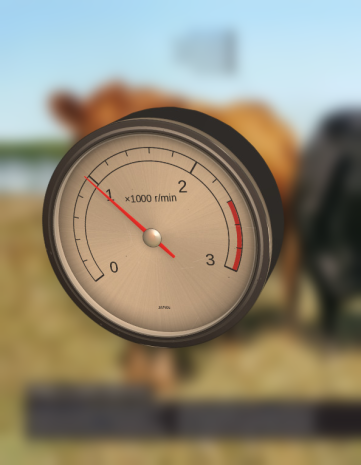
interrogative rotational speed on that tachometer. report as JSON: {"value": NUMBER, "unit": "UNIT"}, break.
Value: {"value": 1000, "unit": "rpm"}
